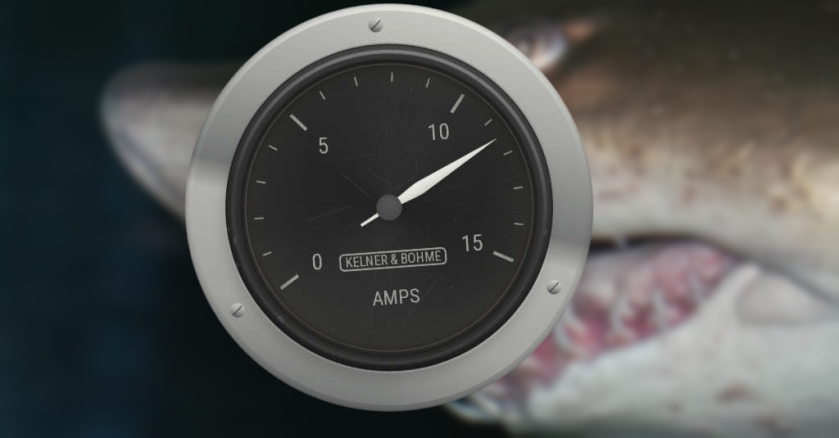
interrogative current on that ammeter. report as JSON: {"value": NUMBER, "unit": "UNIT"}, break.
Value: {"value": 11.5, "unit": "A"}
